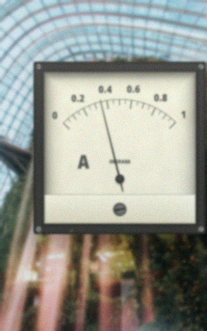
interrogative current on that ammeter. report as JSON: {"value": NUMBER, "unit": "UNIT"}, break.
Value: {"value": 0.35, "unit": "A"}
